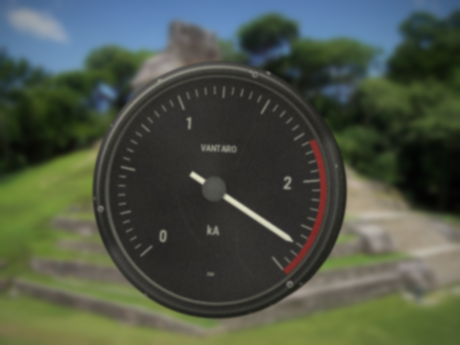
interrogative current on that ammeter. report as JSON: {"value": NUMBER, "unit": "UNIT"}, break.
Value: {"value": 2.35, "unit": "kA"}
